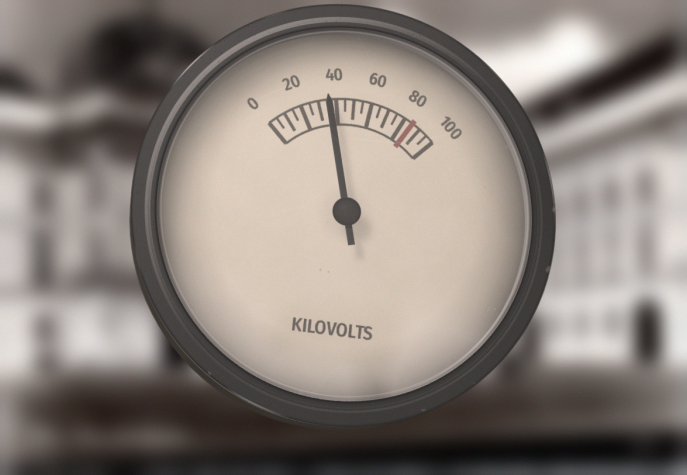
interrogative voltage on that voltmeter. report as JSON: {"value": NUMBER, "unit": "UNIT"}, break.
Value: {"value": 35, "unit": "kV"}
